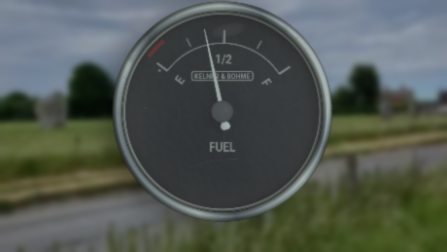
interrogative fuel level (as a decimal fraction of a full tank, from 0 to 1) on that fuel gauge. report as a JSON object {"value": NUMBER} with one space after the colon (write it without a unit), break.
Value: {"value": 0.375}
